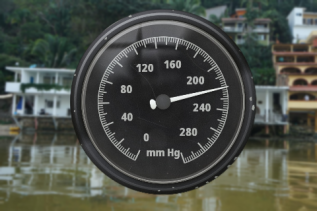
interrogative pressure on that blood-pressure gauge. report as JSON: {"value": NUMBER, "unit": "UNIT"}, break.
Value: {"value": 220, "unit": "mmHg"}
